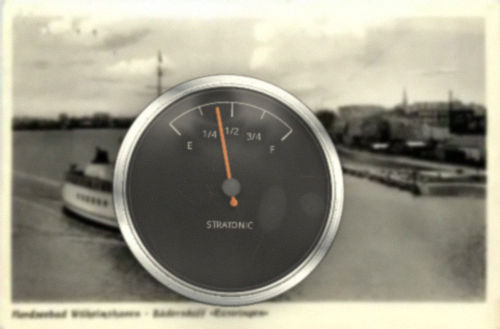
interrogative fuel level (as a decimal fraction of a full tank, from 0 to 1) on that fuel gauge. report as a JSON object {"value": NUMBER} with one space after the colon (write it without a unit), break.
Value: {"value": 0.375}
